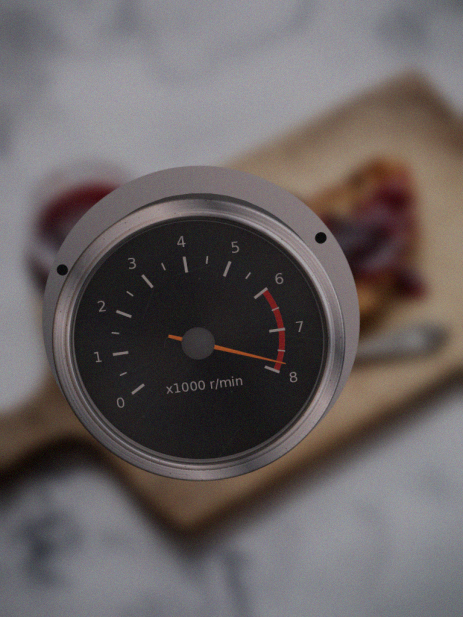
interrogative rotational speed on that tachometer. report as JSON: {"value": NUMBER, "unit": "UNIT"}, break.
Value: {"value": 7750, "unit": "rpm"}
